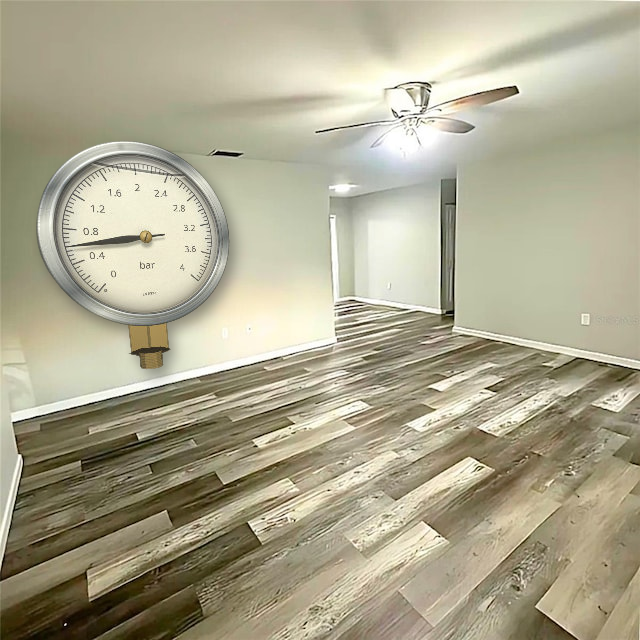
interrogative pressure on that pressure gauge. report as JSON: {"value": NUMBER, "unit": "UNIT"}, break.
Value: {"value": 0.6, "unit": "bar"}
